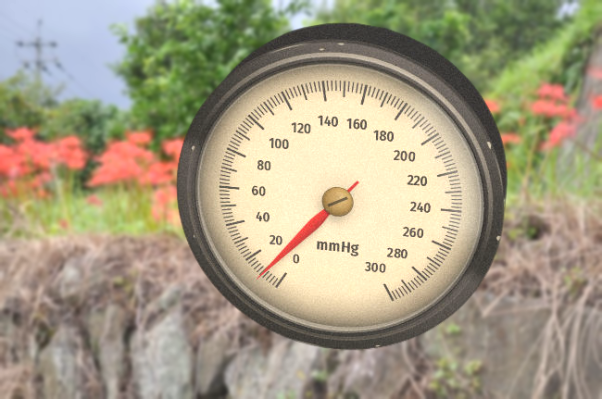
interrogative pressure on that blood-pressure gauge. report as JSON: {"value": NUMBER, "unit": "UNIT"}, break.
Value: {"value": 10, "unit": "mmHg"}
